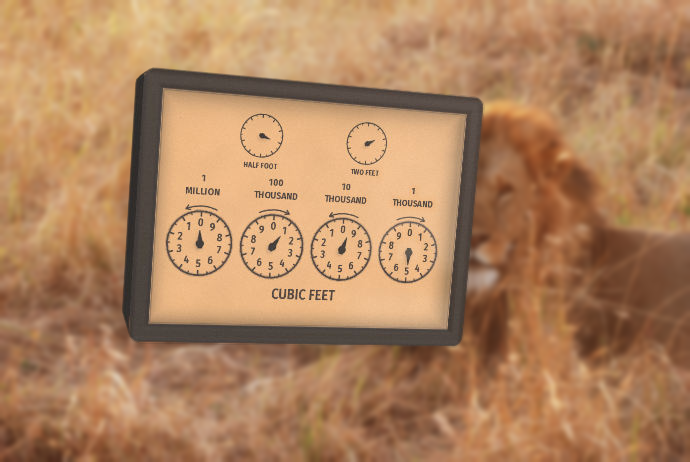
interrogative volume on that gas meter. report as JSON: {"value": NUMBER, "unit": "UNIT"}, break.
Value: {"value": 9500, "unit": "ft³"}
